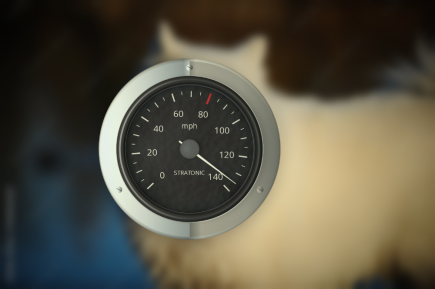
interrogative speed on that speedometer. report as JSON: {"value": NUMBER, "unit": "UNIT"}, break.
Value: {"value": 135, "unit": "mph"}
